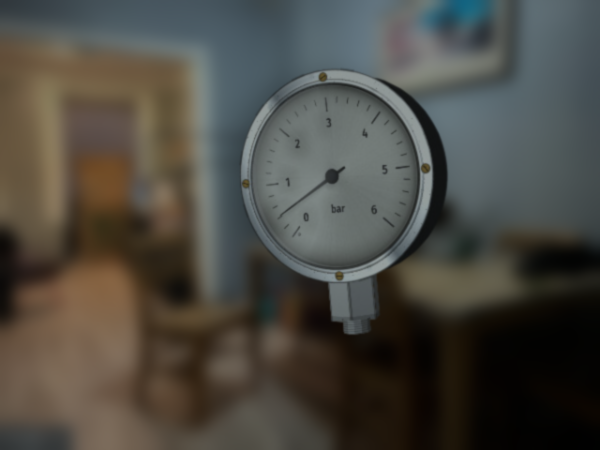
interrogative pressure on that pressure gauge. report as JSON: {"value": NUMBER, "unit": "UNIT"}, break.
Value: {"value": 0.4, "unit": "bar"}
